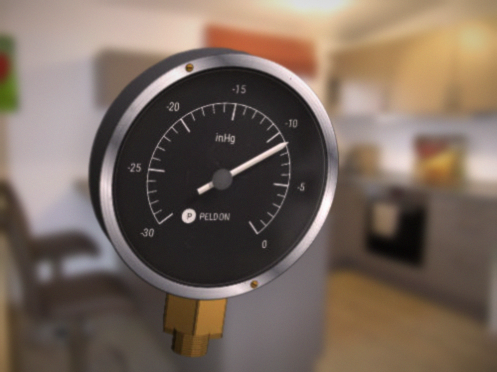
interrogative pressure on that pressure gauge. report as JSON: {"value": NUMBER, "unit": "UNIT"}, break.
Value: {"value": -9, "unit": "inHg"}
